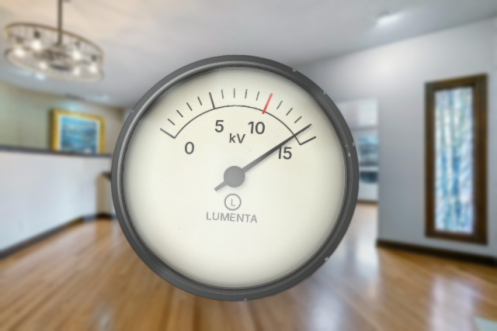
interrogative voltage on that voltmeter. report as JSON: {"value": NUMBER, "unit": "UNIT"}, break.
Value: {"value": 14, "unit": "kV"}
